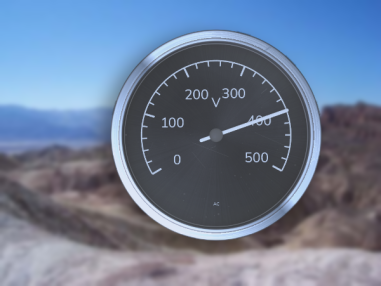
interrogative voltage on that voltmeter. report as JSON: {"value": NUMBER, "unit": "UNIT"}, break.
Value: {"value": 400, "unit": "V"}
